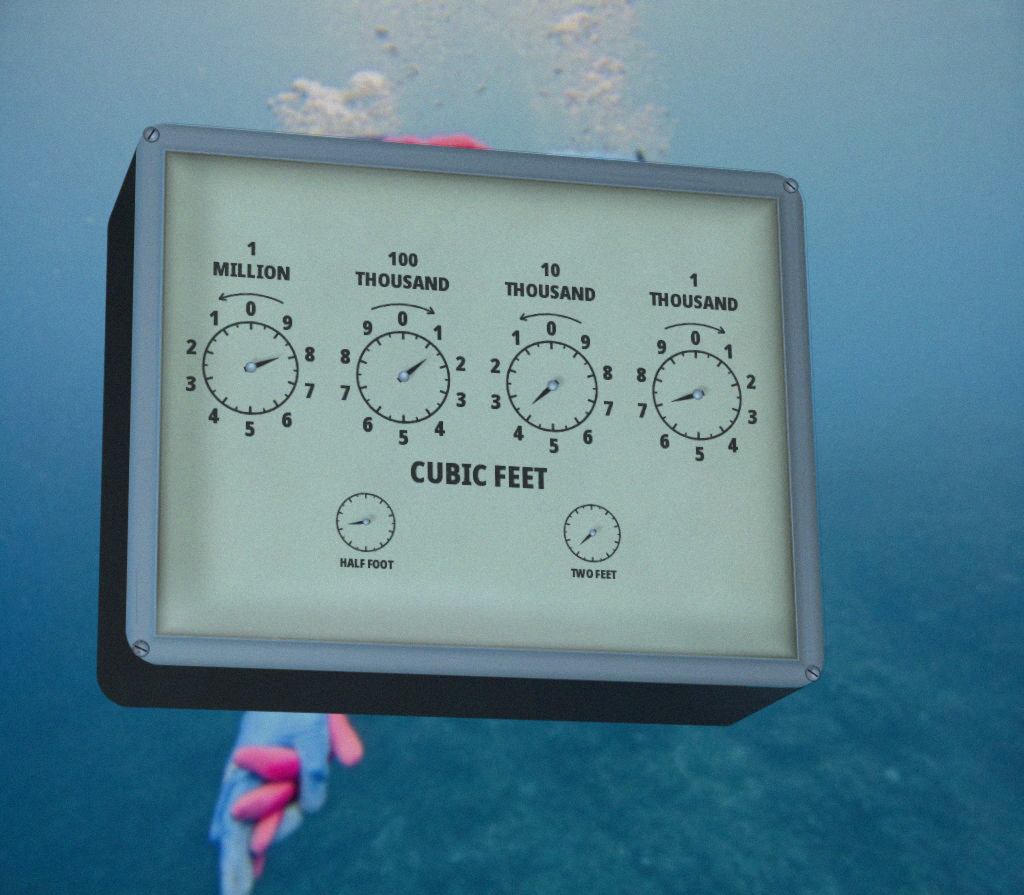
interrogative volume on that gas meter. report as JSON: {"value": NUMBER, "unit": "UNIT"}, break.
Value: {"value": 813700, "unit": "ft³"}
